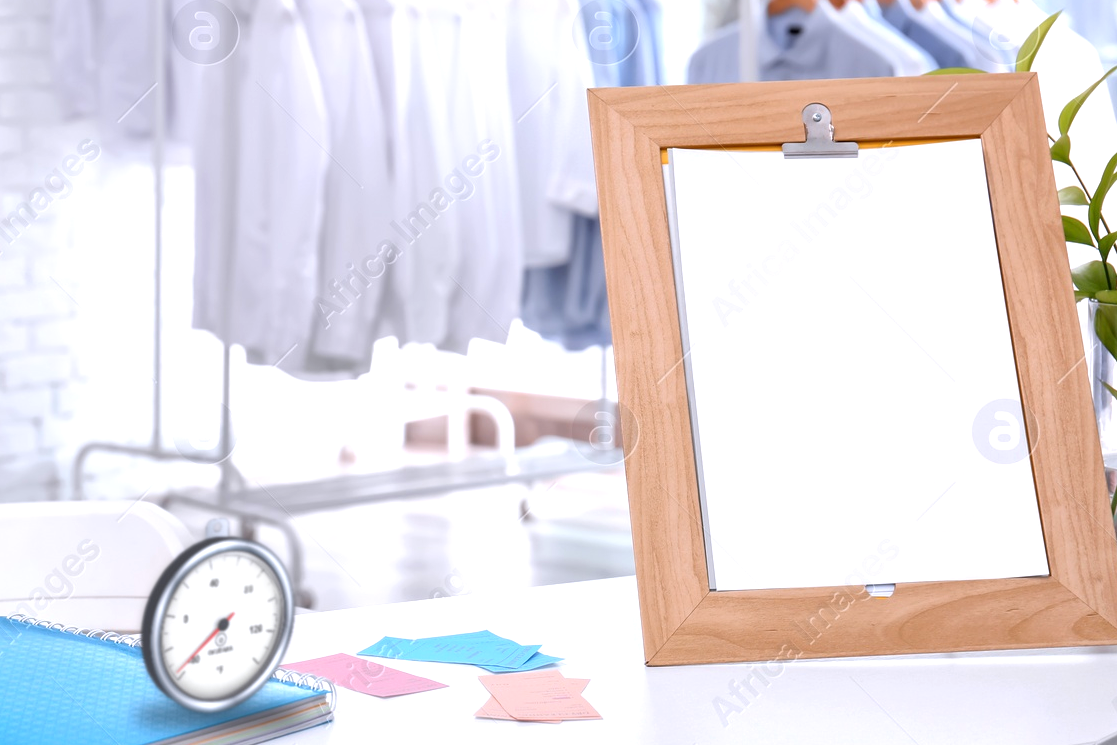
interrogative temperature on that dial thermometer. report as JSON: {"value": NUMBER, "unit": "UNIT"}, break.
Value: {"value": -35, "unit": "°F"}
